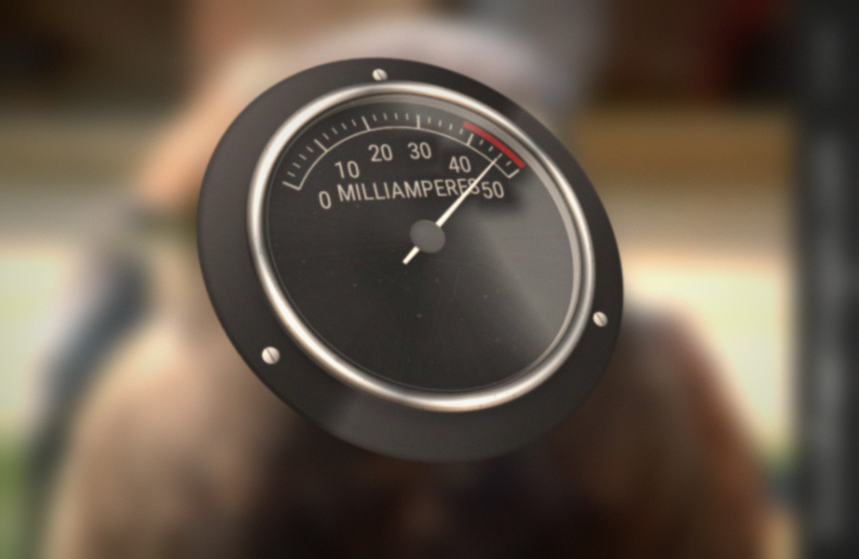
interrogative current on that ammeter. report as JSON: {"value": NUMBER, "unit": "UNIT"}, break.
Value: {"value": 46, "unit": "mA"}
